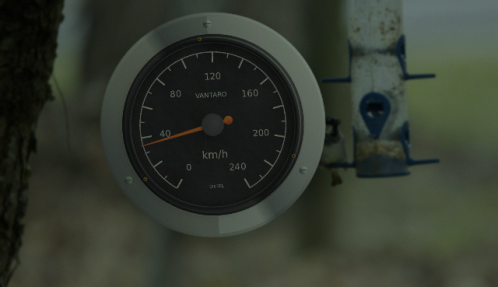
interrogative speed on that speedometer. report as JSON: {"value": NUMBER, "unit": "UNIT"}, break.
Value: {"value": 35, "unit": "km/h"}
